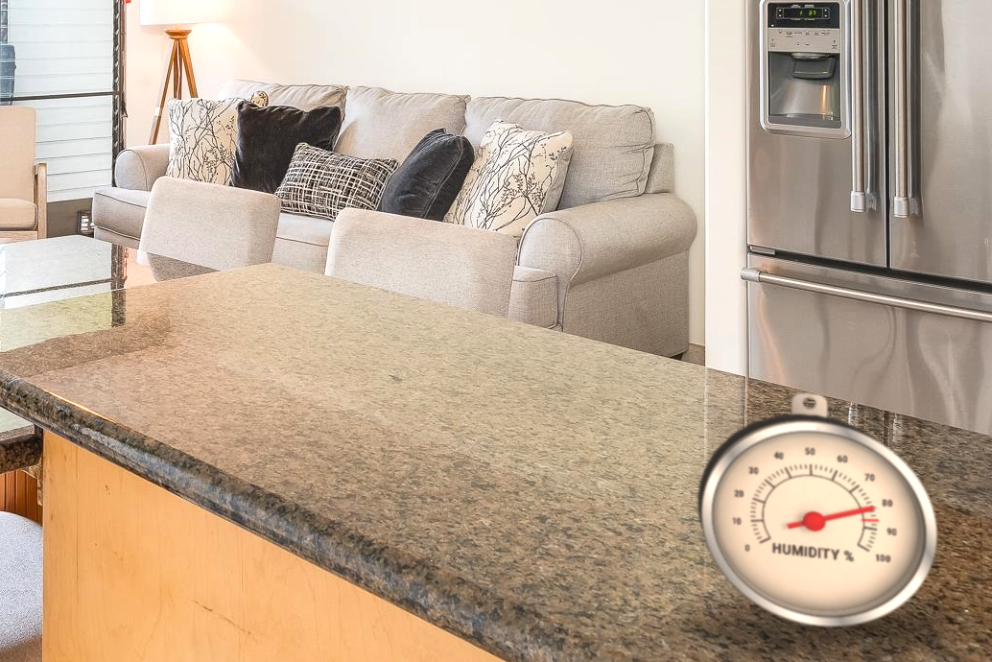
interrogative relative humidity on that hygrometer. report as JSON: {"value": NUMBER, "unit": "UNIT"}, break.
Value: {"value": 80, "unit": "%"}
